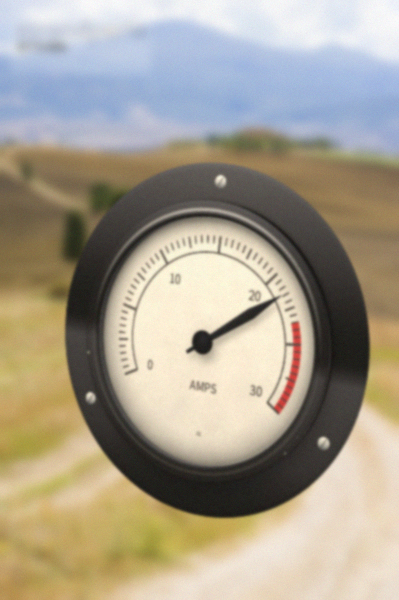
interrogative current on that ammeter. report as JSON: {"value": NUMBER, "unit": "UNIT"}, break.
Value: {"value": 21.5, "unit": "A"}
